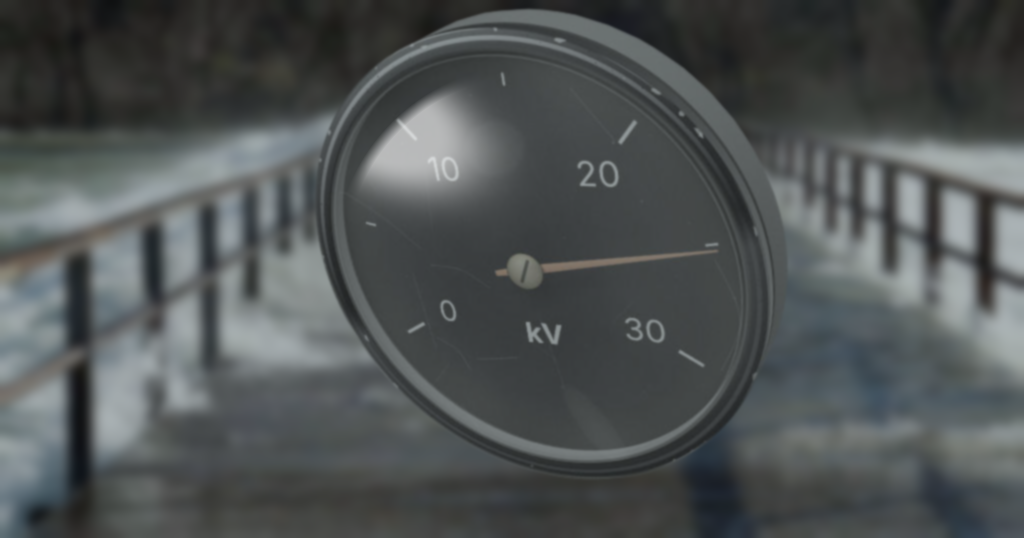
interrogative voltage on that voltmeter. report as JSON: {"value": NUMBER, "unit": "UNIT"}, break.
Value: {"value": 25, "unit": "kV"}
